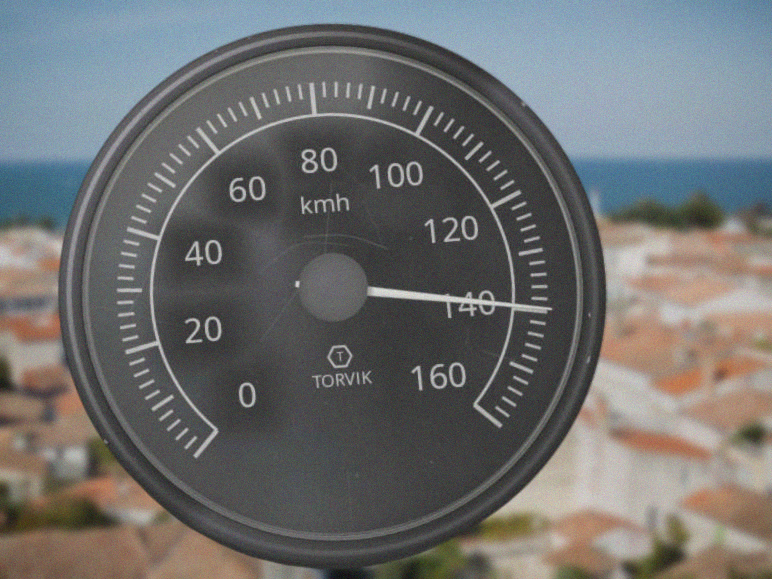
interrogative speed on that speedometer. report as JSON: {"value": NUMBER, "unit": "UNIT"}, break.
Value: {"value": 140, "unit": "km/h"}
